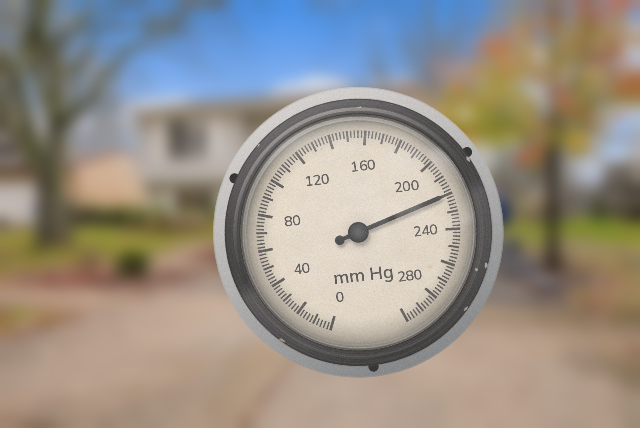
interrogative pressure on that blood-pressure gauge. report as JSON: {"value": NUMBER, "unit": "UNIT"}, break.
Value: {"value": 220, "unit": "mmHg"}
